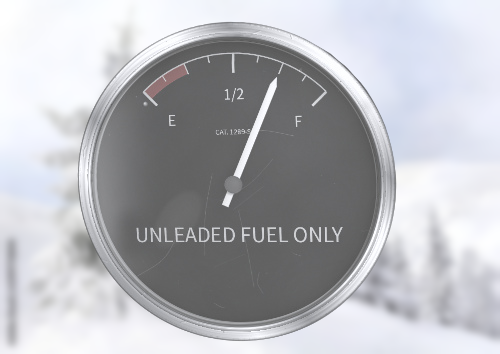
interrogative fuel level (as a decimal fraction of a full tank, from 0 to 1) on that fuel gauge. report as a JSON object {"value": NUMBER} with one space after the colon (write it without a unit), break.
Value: {"value": 0.75}
